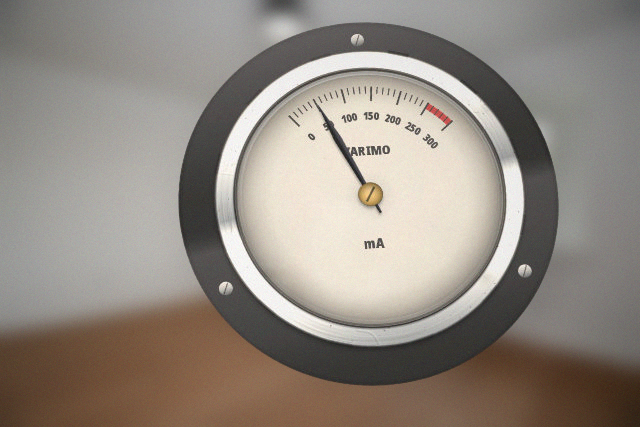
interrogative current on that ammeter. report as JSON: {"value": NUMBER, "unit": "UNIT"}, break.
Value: {"value": 50, "unit": "mA"}
